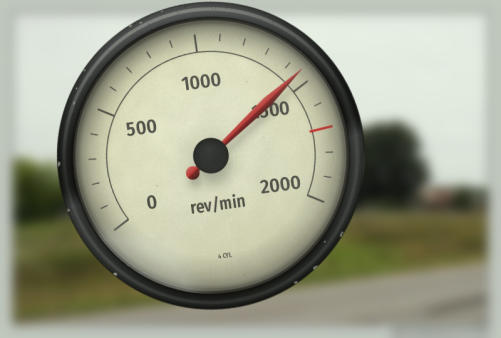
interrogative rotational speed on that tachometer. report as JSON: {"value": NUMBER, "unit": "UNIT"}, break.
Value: {"value": 1450, "unit": "rpm"}
